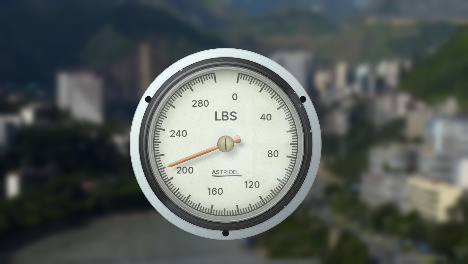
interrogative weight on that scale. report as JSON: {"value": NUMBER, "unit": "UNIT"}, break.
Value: {"value": 210, "unit": "lb"}
